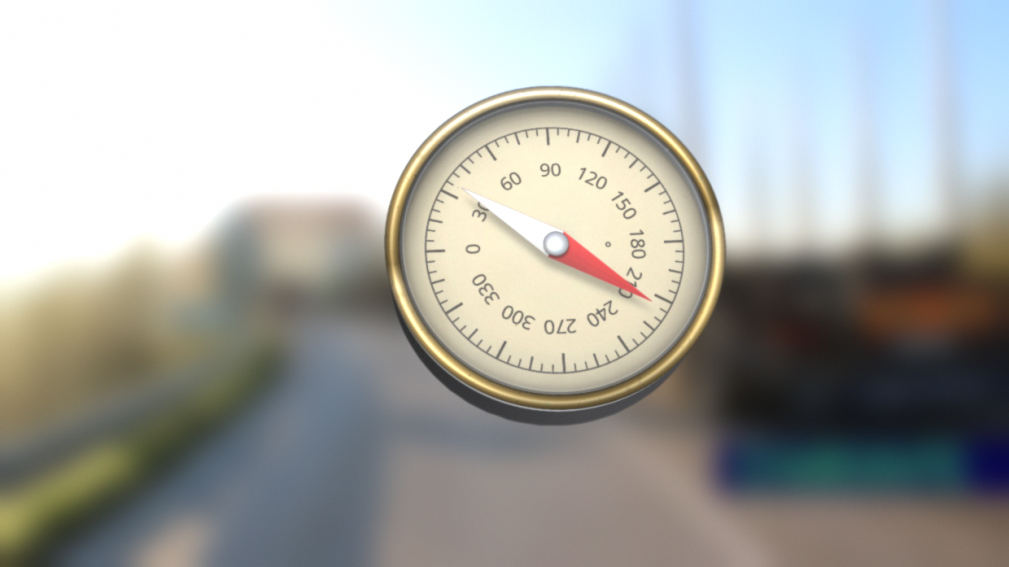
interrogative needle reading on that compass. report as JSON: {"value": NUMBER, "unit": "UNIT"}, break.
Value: {"value": 215, "unit": "°"}
